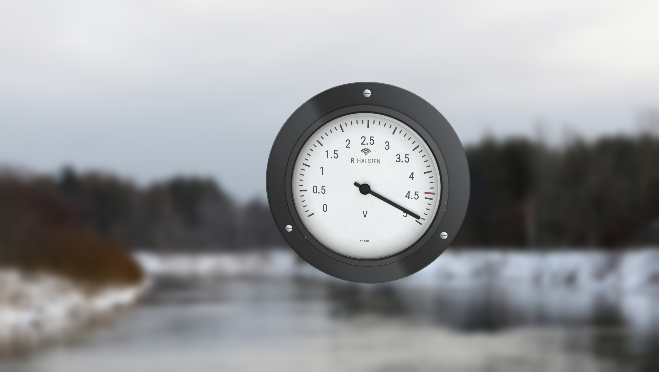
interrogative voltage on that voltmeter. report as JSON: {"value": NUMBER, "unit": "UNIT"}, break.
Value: {"value": 4.9, "unit": "V"}
